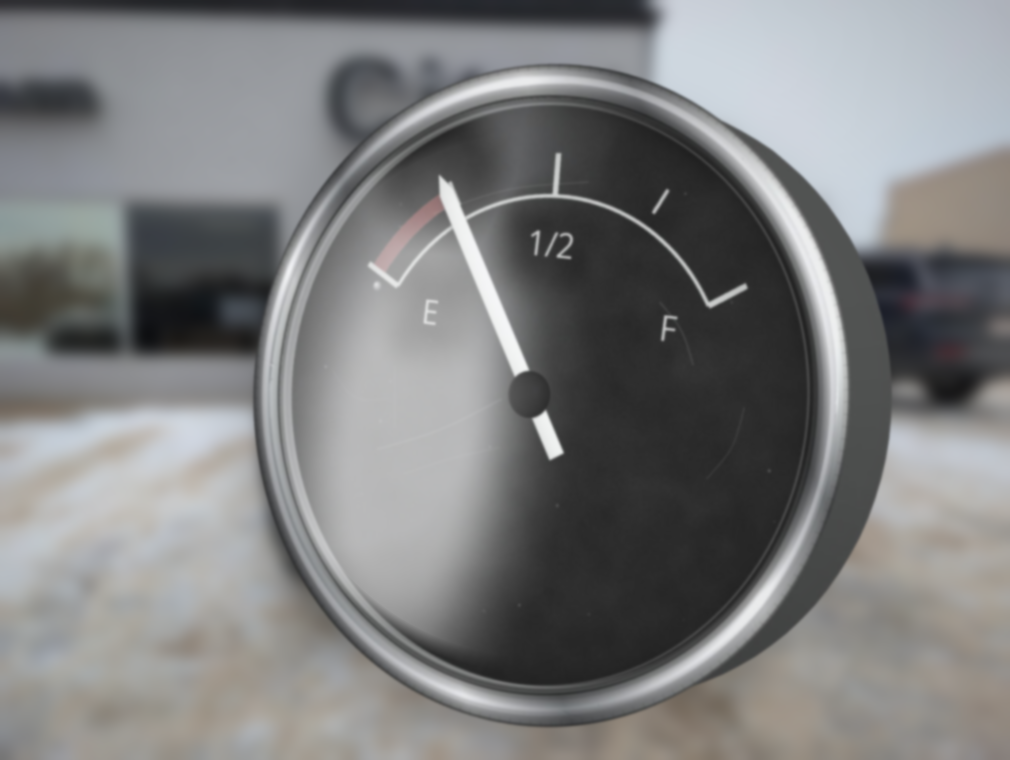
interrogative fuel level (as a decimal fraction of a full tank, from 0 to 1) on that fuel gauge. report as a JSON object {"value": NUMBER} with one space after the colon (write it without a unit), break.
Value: {"value": 0.25}
